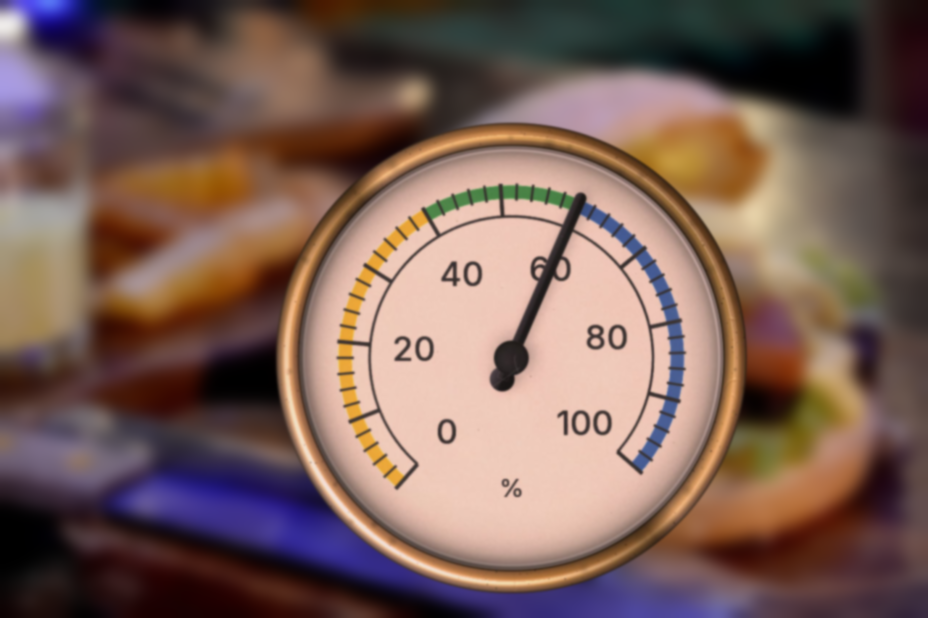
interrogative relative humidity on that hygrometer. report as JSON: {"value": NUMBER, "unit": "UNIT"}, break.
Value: {"value": 60, "unit": "%"}
